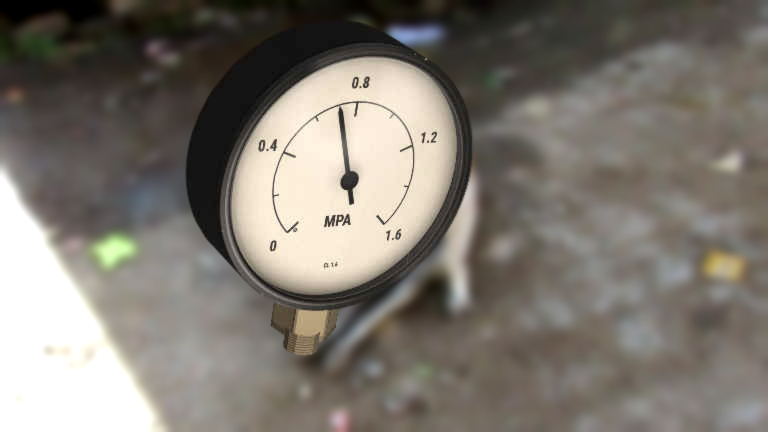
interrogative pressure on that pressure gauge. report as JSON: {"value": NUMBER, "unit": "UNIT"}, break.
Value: {"value": 0.7, "unit": "MPa"}
